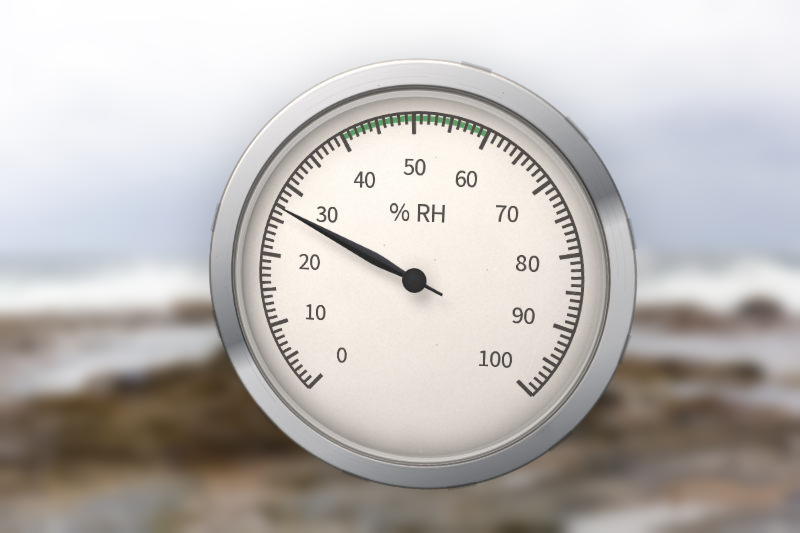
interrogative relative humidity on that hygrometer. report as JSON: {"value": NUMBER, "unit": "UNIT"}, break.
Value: {"value": 27, "unit": "%"}
